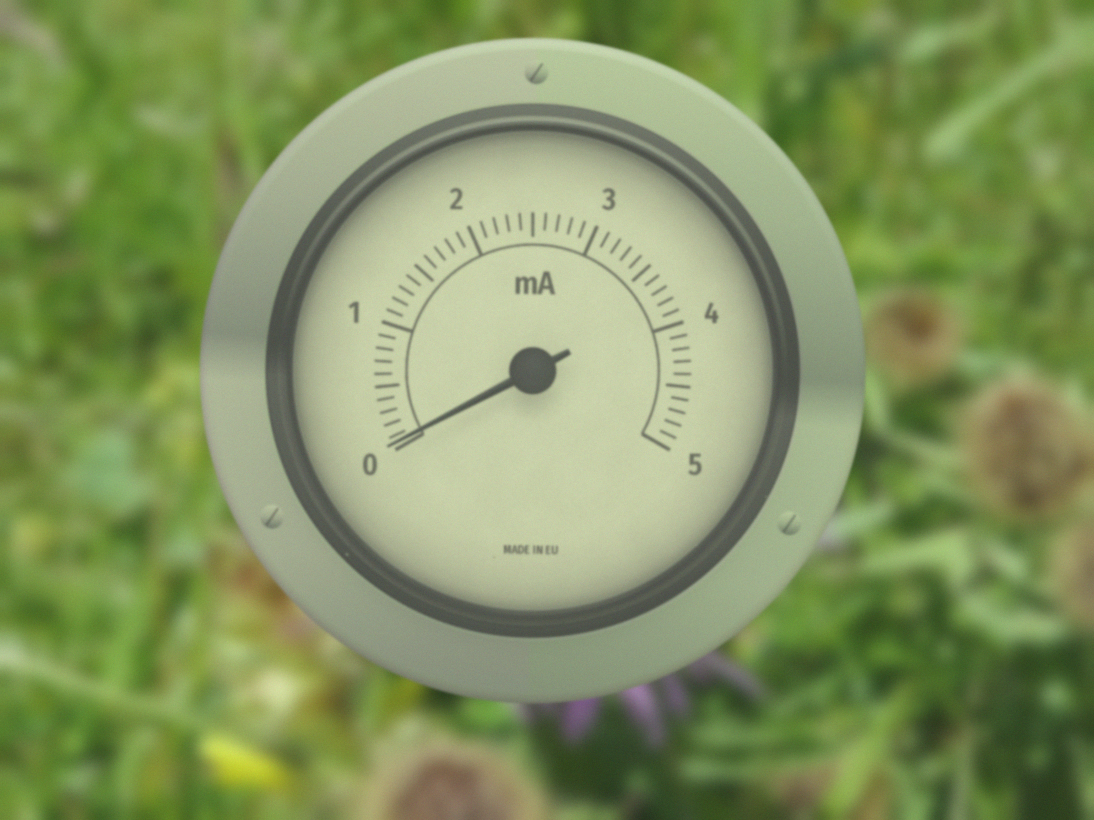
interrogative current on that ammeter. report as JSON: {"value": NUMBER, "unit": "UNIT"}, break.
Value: {"value": 0.05, "unit": "mA"}
